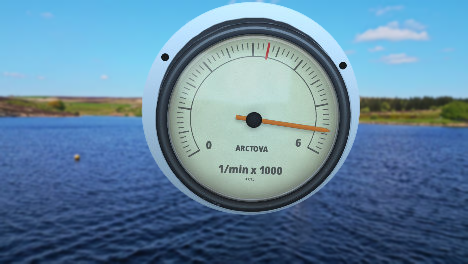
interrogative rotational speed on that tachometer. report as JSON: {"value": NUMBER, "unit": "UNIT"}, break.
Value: {"value": 5500, "unit": "rpm"}
